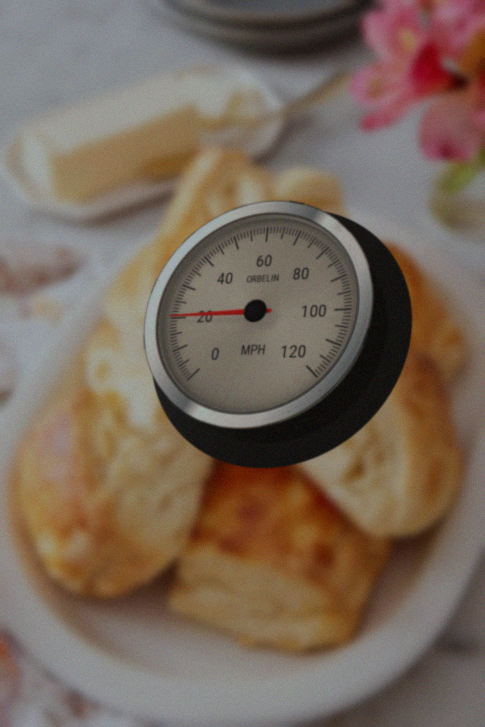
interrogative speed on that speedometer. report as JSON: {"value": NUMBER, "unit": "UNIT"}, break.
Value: {"value": 20, "unit": "mph"}
